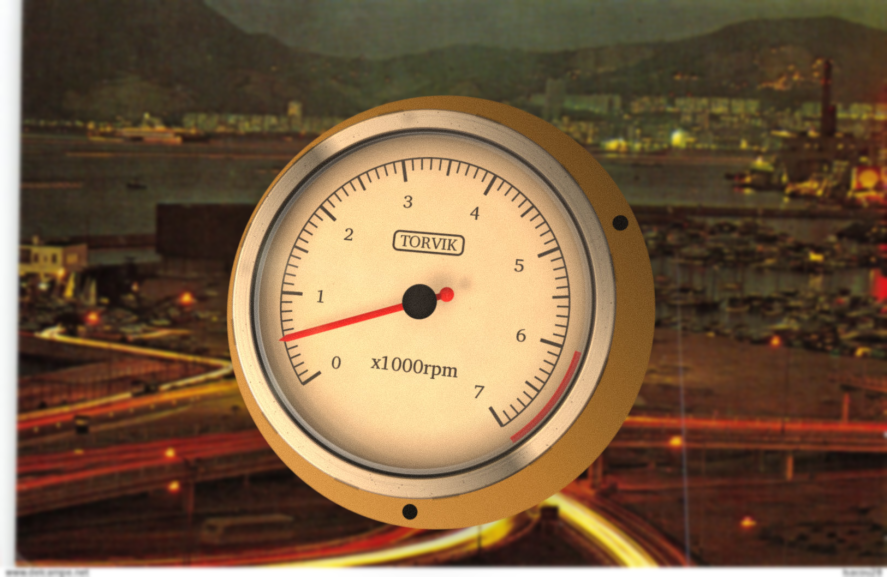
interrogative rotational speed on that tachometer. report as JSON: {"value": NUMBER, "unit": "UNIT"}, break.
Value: {"value": 500, "unit": "rpm"}
